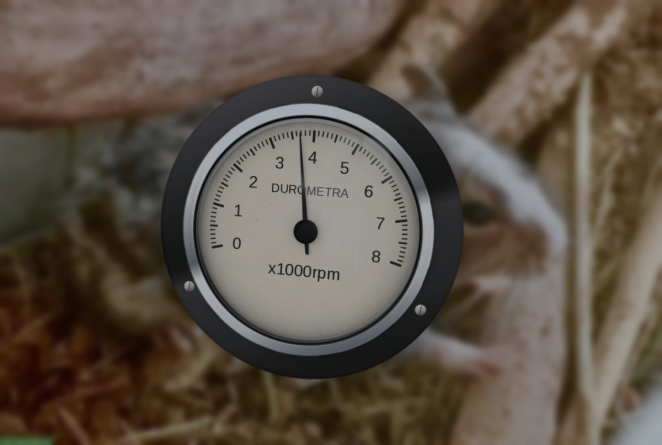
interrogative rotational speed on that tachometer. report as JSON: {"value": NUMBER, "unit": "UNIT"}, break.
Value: {"value": 3700, "unit": "rpm"}
